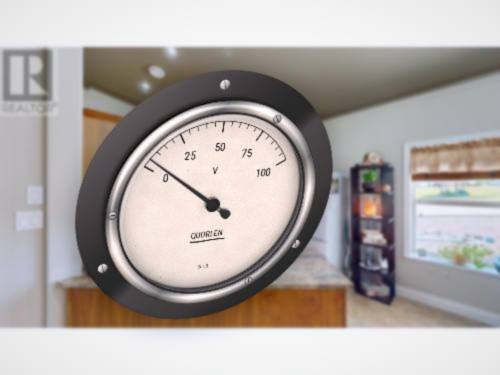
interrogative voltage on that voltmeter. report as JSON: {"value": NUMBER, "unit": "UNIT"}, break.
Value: {"value": 5, "unit": "V"}
